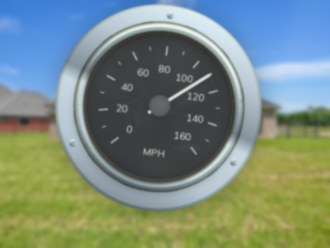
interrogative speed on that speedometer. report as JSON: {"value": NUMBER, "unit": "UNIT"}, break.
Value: {"value": 110, "unit": "mph"}
